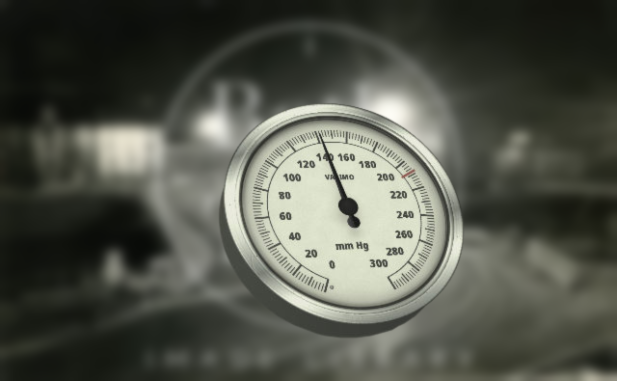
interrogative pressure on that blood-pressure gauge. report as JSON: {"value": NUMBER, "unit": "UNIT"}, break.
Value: {"value": 140, "unit": "mmHg"}
